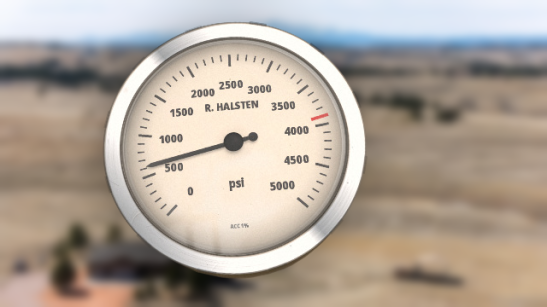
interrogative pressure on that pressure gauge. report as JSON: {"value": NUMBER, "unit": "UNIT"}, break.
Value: {"value": 600, "unit": "psi"}
